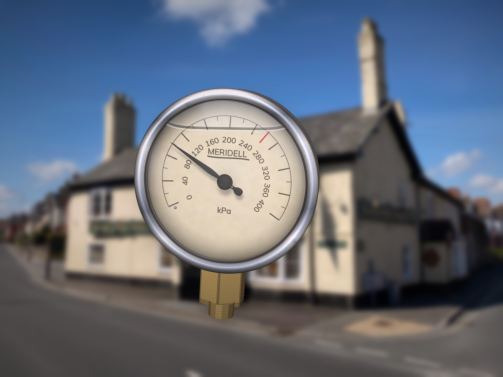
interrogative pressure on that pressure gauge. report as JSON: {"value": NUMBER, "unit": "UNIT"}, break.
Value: {"value": 100, "unit": "kPa"}
